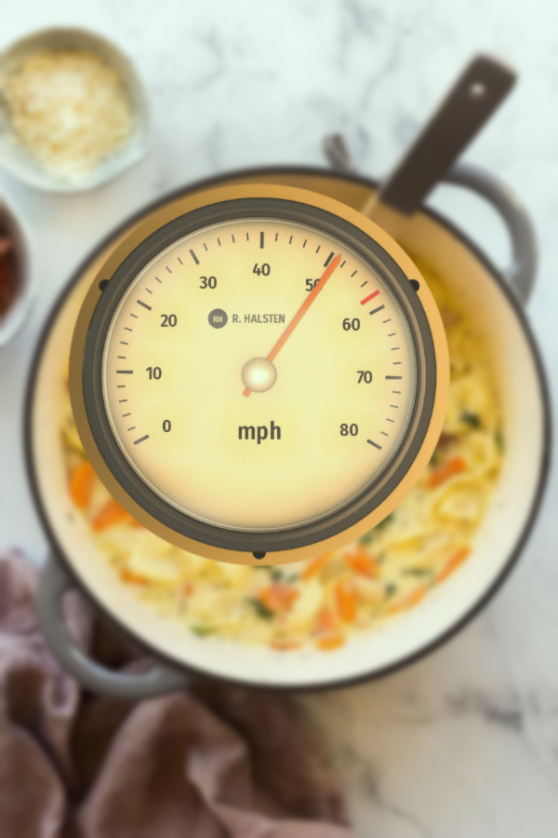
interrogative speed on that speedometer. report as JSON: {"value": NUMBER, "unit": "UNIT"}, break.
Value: {"value": 51, "unit": "mph"}
